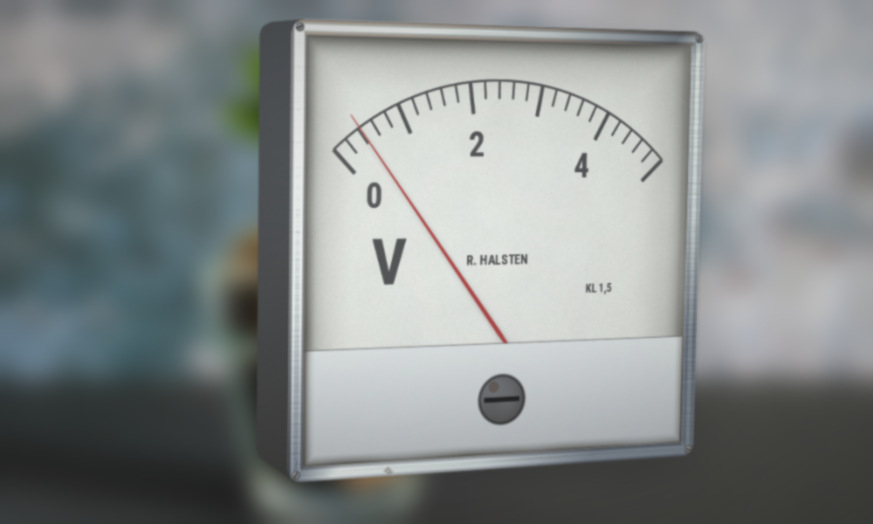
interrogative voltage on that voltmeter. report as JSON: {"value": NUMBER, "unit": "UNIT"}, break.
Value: {"value": 0.4, "unit": "V"}
